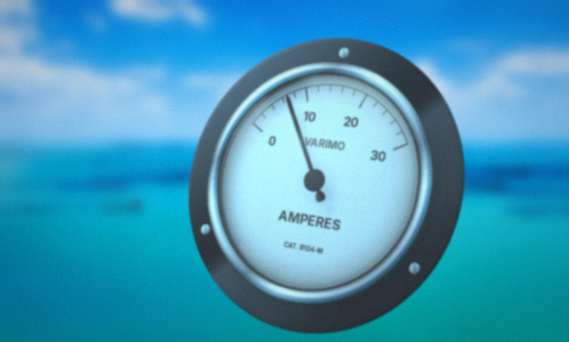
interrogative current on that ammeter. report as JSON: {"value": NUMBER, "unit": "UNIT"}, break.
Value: {"value": 7, "unit": "A"}
